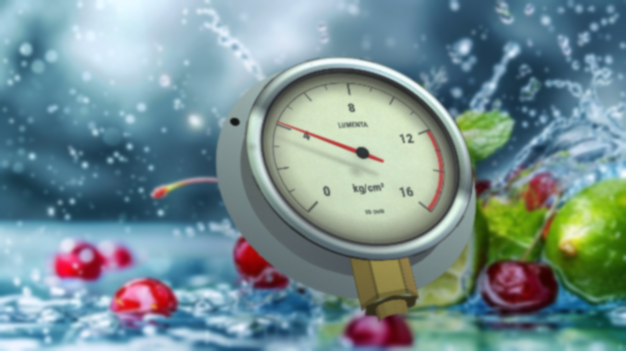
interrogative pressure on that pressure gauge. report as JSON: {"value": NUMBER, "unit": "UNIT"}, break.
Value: {"value": 4, "unit": "kg/cm²"}
